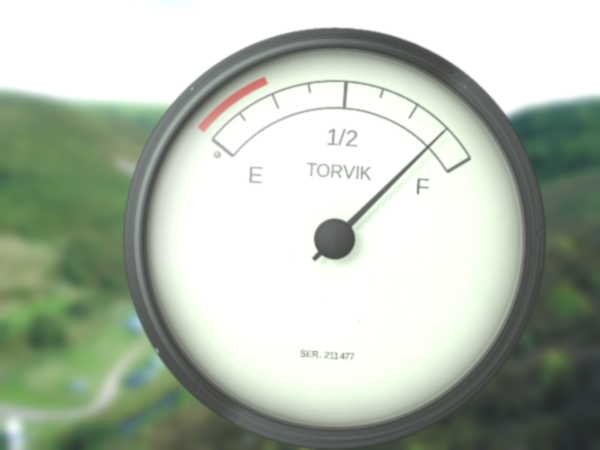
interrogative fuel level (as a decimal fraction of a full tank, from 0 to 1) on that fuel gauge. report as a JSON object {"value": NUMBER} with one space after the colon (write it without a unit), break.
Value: {"value": 0.875}
